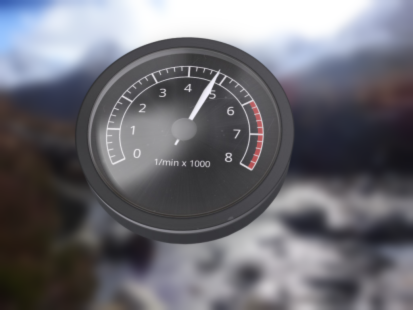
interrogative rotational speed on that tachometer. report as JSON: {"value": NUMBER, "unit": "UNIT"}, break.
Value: {"value": 4800, "unit": "rpm"}
